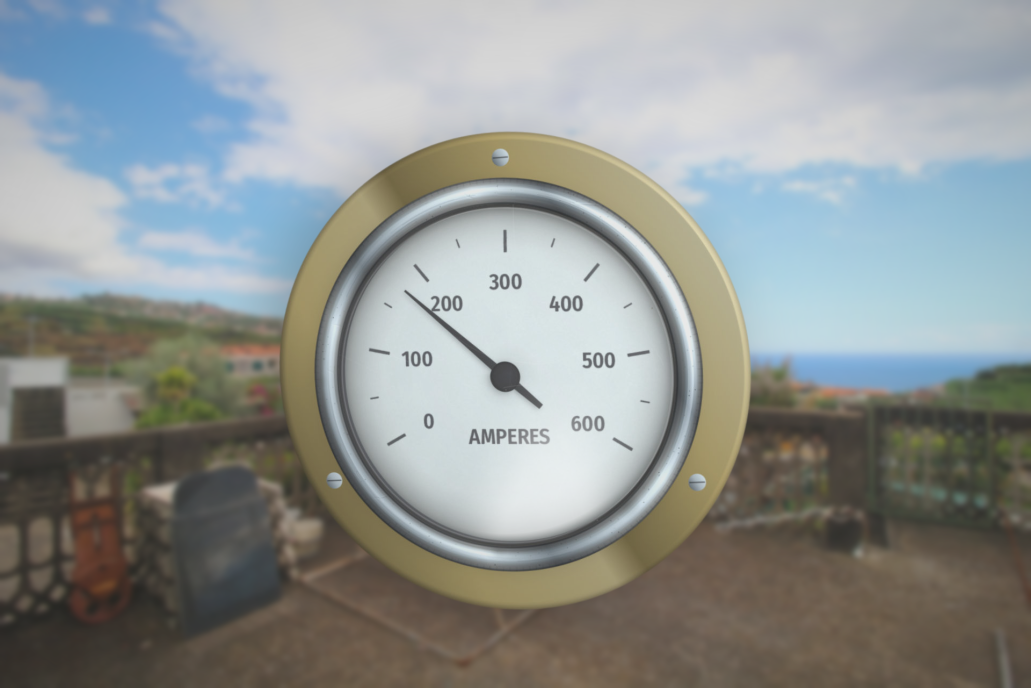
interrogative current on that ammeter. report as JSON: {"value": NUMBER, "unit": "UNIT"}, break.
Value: {"value": 175, "unit": "A"}
